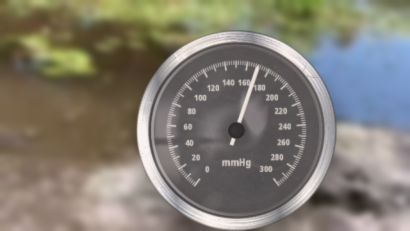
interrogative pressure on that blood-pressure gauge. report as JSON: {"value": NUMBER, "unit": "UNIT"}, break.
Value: {"value": 170, "unit": "mmHg"}
